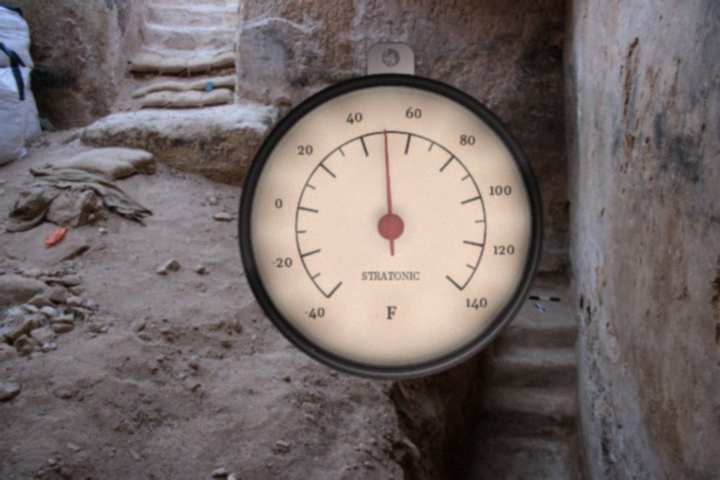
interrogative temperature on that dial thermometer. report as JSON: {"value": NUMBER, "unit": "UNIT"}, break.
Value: {"value": 50, "unit": "°F"}
